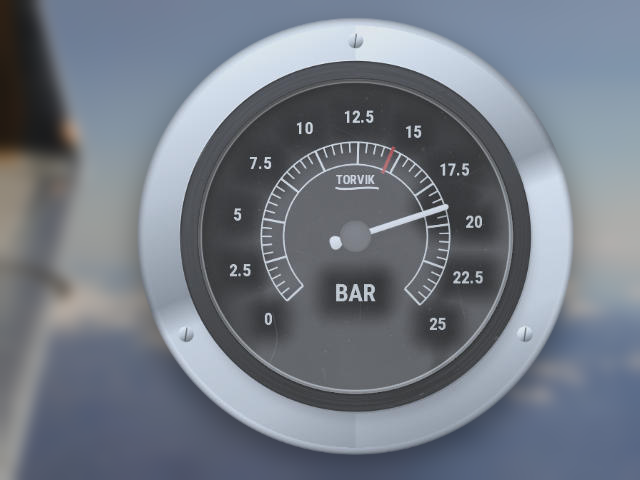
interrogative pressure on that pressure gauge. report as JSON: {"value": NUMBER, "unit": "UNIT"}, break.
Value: {"value": 19, "unit": "bar"}
